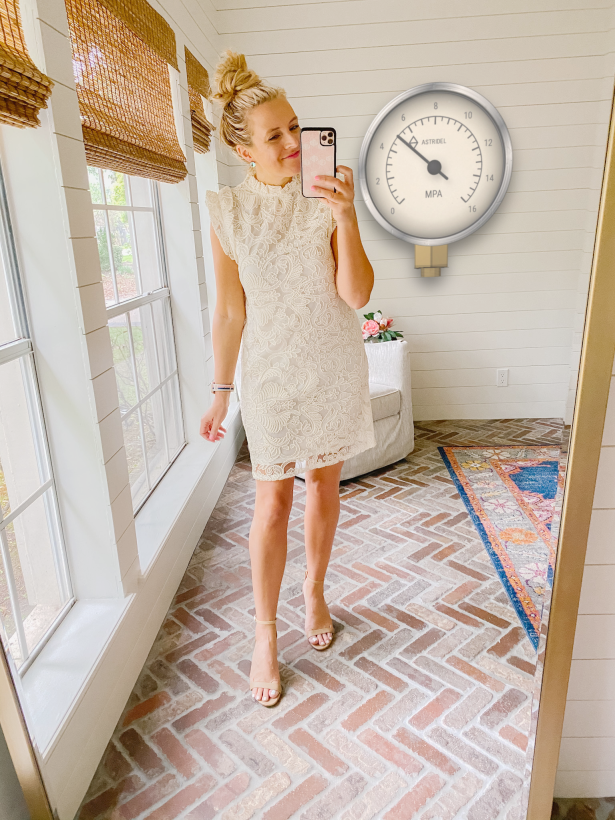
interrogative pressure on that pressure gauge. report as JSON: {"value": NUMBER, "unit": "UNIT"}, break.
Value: {"value": 5, "unit": "MPa"}
